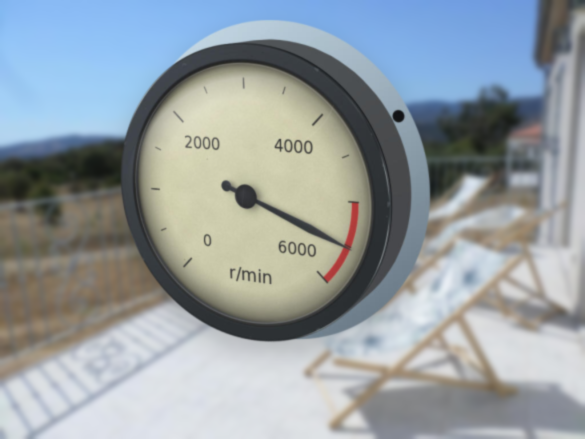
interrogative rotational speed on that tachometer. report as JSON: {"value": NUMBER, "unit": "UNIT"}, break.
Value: {"value": 5500, "unit": "rpm"}
